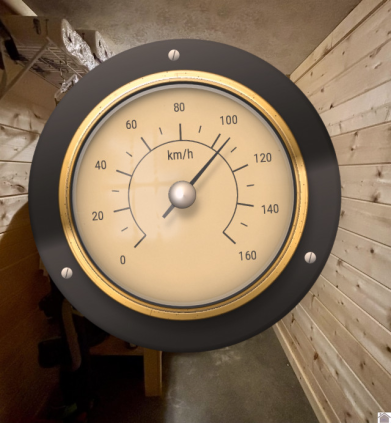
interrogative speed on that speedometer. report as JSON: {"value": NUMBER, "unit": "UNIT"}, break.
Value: {"value": 105, "unit": "km/h"}
